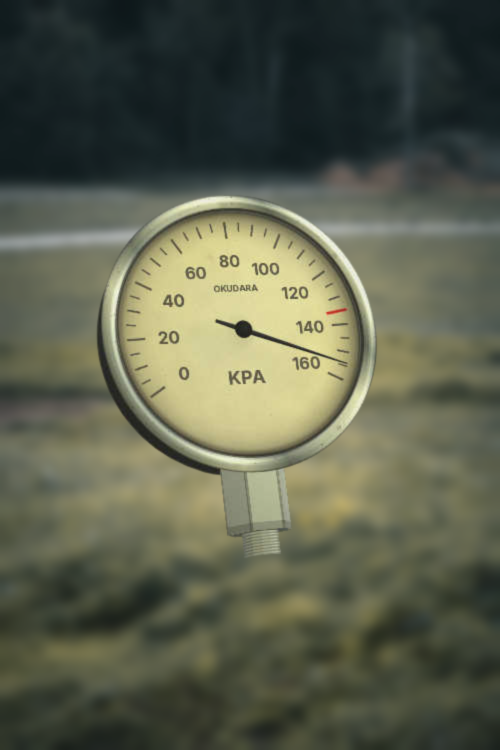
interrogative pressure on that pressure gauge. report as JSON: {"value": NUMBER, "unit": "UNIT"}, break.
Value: {"value": 155, "unit": "kPa"}
